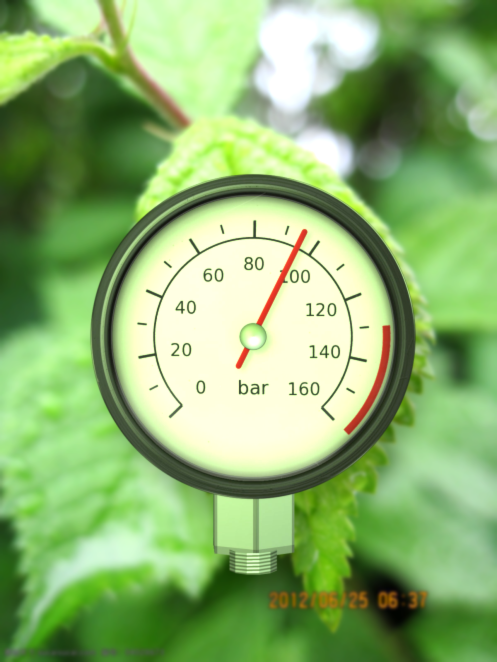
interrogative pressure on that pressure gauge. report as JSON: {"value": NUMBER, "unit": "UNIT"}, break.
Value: {"value": 95, "unit": "bar"}
